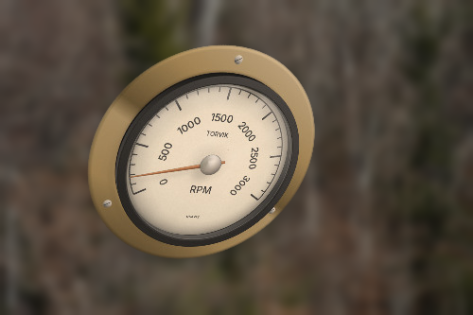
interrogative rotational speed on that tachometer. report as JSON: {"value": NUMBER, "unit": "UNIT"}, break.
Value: {"value": 200, "unit": "rpm"}
